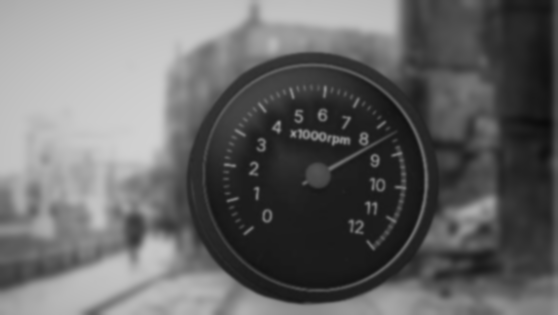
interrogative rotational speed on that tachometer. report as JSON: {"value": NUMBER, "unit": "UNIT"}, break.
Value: {"value": 8400, "unit": "rpm"}
